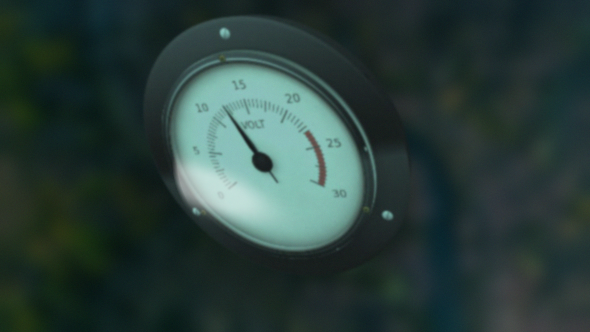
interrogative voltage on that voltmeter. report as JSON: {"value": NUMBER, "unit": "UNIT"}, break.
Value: {"value": 12.5, "unit": "V"}
